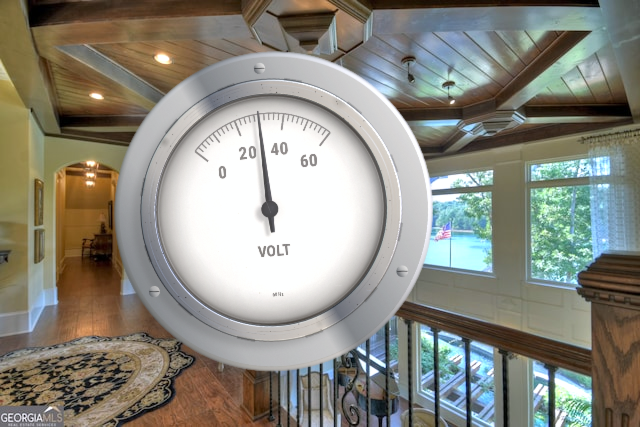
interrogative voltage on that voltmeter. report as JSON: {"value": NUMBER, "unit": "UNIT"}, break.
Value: {"value": 30, "unit": "V"}
